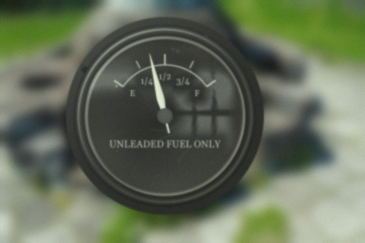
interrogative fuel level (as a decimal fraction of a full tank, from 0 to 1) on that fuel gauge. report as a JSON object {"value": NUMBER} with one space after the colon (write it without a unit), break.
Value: {"value": 0.375}
